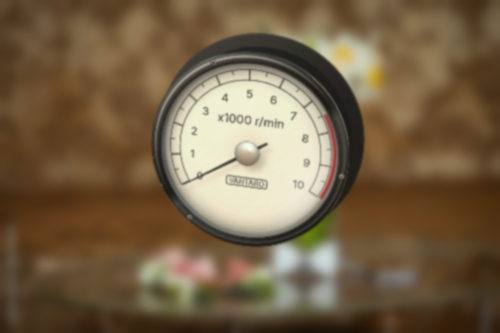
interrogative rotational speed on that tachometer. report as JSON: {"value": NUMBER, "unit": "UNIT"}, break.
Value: {"value": 0, "unit": "rpm"}
